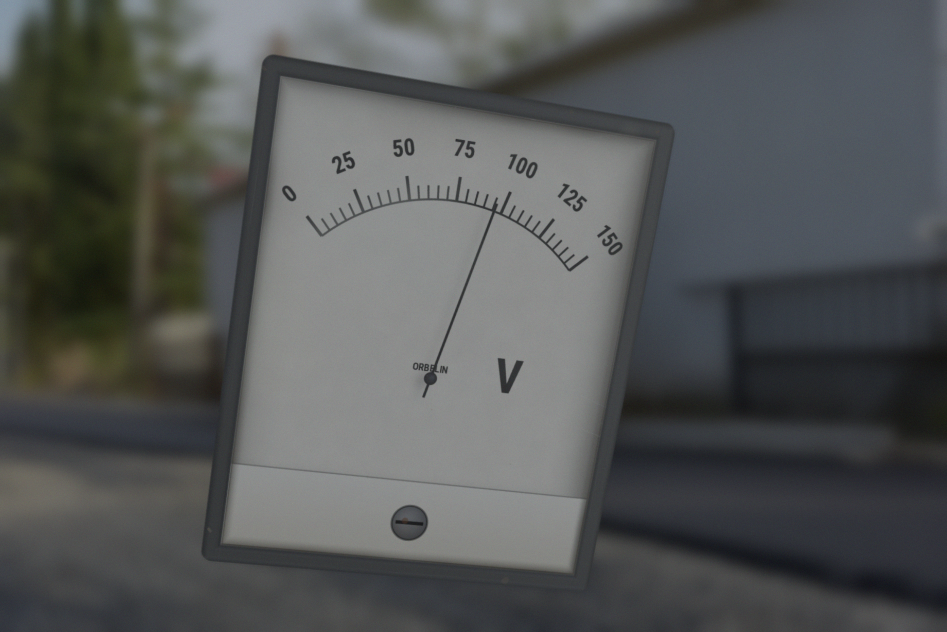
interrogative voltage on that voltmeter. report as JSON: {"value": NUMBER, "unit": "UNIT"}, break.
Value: {"value": 95, "unit": "V"}
